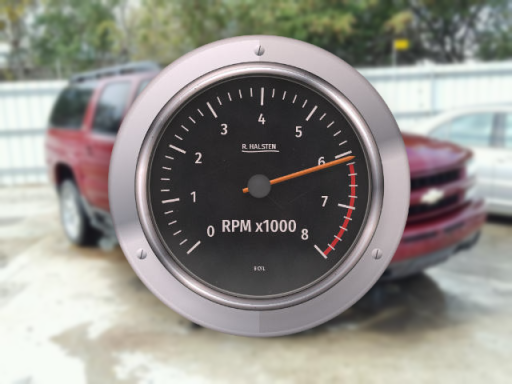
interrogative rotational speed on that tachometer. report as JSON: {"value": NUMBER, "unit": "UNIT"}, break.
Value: {"value": 6100, "unit": "rpm"}
